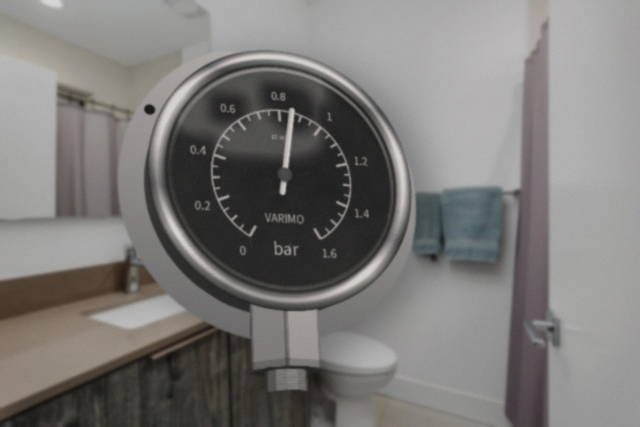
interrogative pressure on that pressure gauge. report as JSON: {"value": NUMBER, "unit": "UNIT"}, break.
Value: {"value": 0.85, "unit": "bar"}
